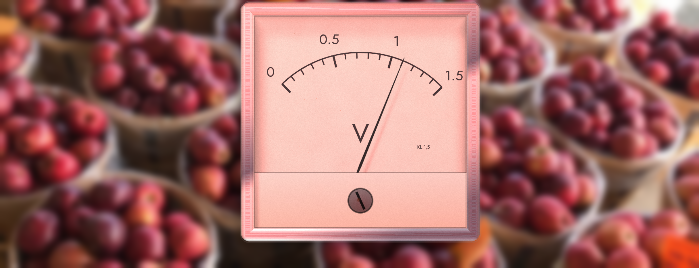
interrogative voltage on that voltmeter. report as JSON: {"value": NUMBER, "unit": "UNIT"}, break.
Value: {"value": 1.1, "unit": "V"}
